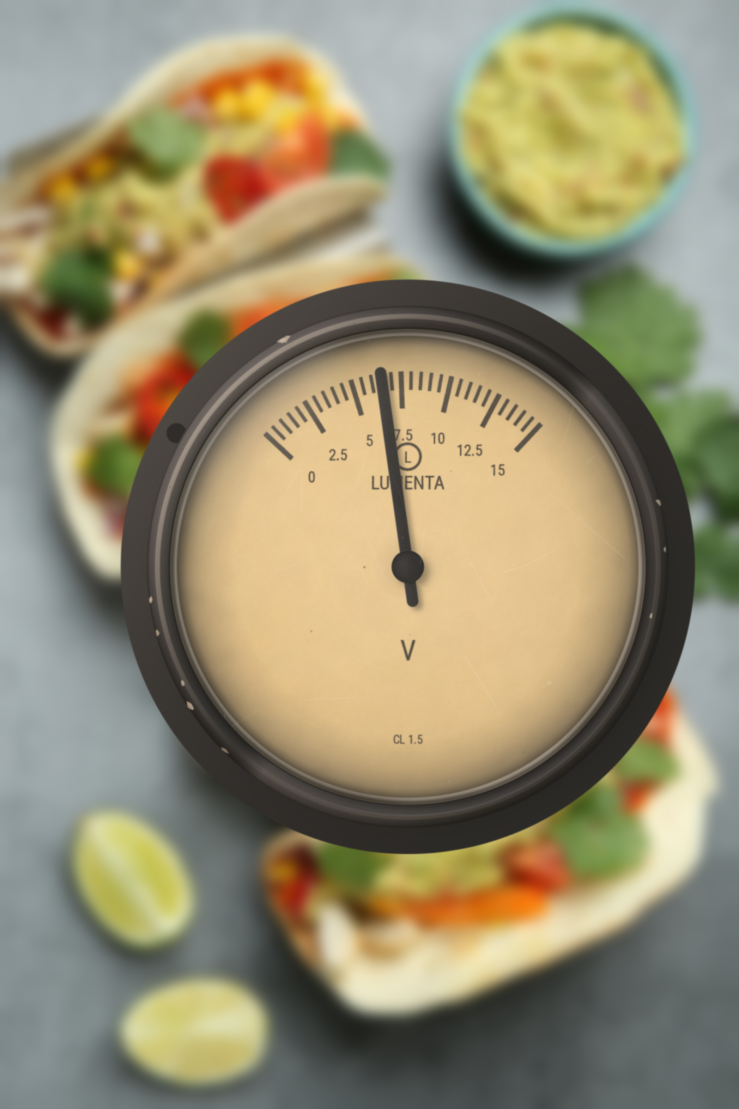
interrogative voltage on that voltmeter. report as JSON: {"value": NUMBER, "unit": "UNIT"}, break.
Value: {"value": 6.5, "unit": "V"}
